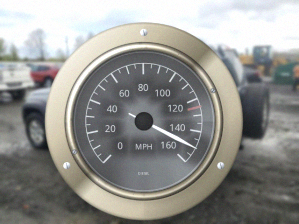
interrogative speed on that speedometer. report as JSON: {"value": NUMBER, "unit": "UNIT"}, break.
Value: {"value": 150, "unit": "mph"}
